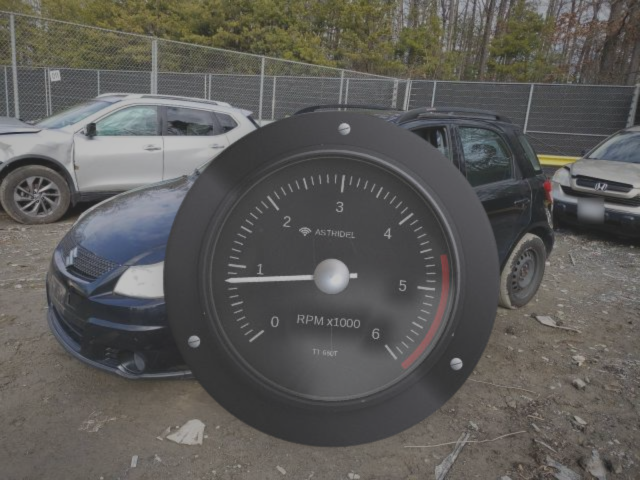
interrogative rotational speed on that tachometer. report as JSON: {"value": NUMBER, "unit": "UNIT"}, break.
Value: {"value": 800, "unit": "rpm"}
